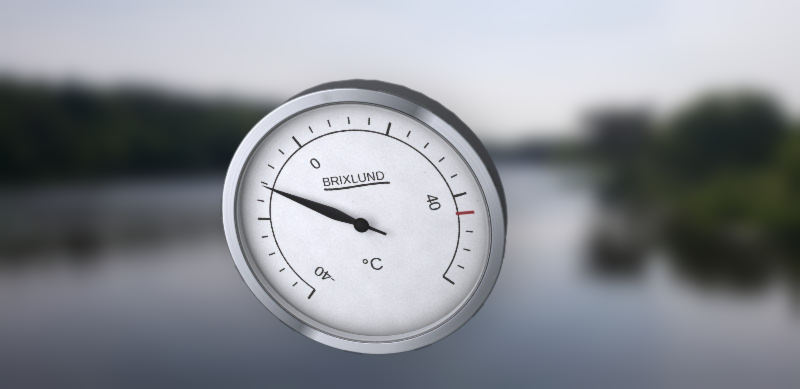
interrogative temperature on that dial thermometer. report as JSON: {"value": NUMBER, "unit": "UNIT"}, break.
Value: {"value": -12, "unit": "°C"}
